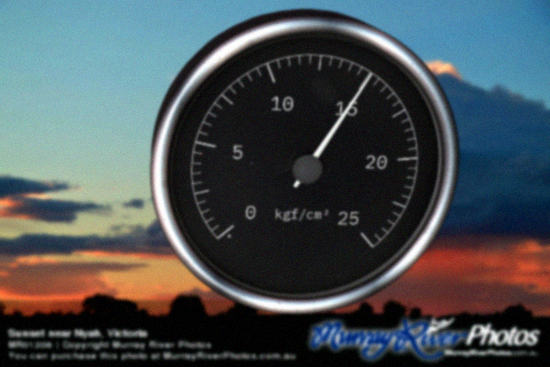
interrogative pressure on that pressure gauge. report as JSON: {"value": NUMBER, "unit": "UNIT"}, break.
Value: {"value": 15, "unit": "kg/cm²"}
